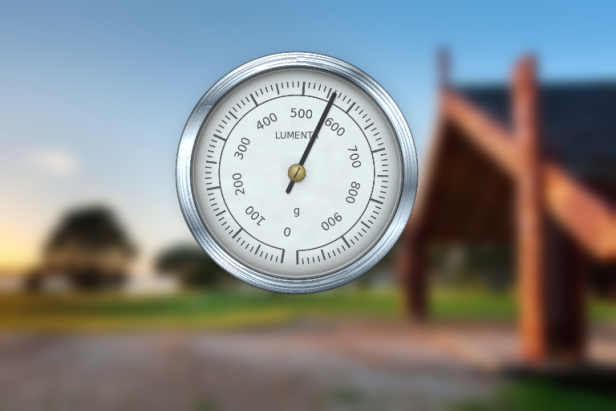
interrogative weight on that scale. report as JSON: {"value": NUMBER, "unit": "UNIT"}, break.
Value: {"value": 560, "unit": "g"}
